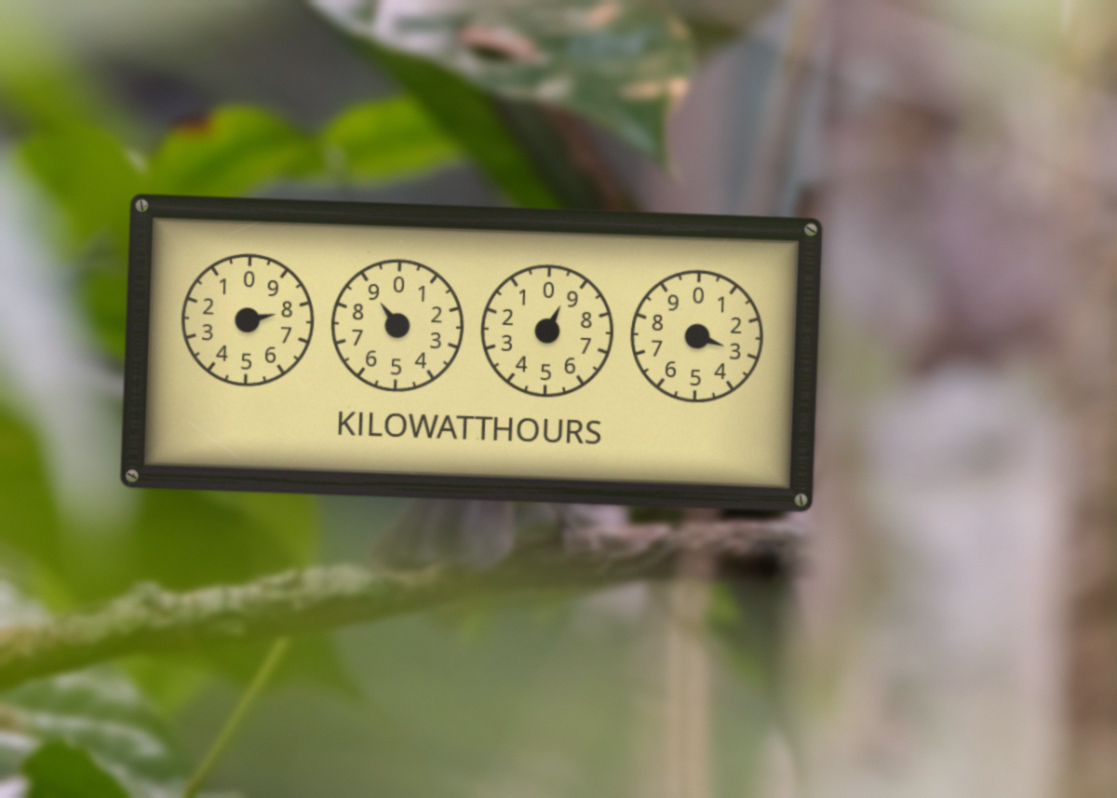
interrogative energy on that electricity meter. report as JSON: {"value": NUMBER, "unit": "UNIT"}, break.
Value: {"value": 7893, "unit": "kWh"}
